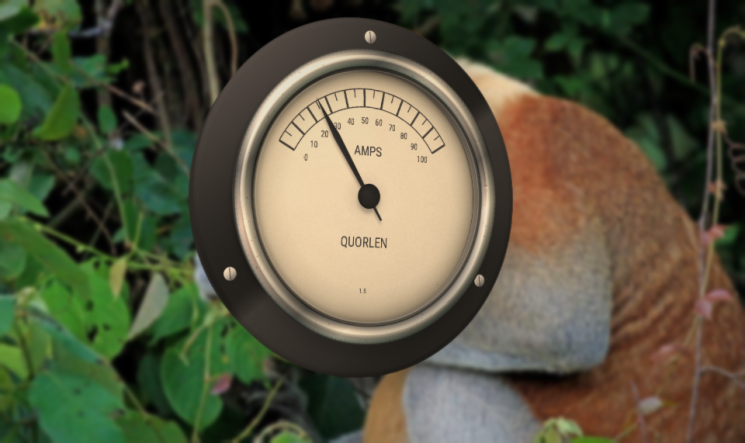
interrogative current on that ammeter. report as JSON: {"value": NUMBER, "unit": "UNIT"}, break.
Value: {"value": 25, "unit": "A"}
